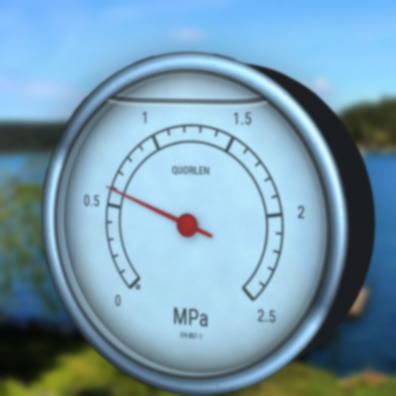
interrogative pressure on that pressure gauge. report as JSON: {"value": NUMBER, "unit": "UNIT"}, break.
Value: {"value": 0.6, "unit": "MPa"}
